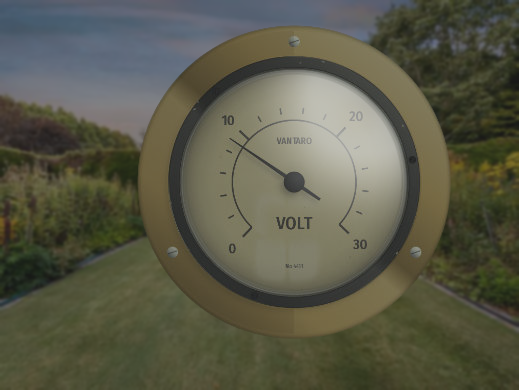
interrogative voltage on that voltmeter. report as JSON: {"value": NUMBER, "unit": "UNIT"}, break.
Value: {"value": 9, "unit": "V"}
